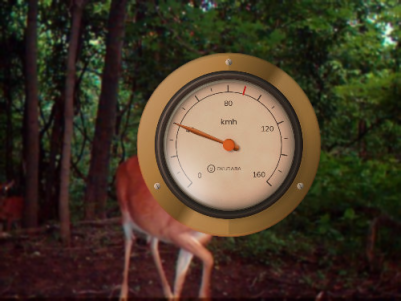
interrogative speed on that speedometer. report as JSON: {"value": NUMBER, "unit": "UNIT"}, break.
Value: {"value": 40, "unit": "km/h"}
